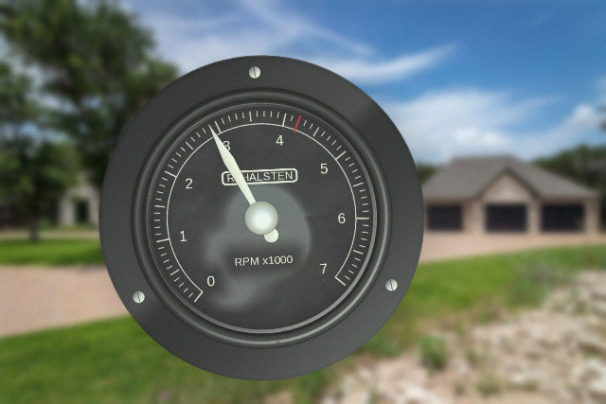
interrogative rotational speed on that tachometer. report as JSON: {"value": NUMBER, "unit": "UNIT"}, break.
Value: {"value": 2900, "unit": "rpm"}
